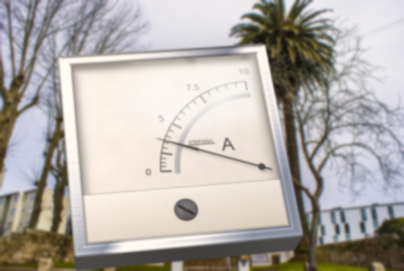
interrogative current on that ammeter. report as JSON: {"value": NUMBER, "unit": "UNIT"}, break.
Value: {"value": 3.5, "unit": "A"}
